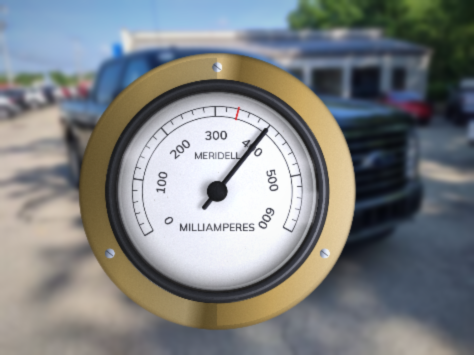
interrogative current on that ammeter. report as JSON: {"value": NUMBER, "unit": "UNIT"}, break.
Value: {"value": 400, "unit": "mA"}
